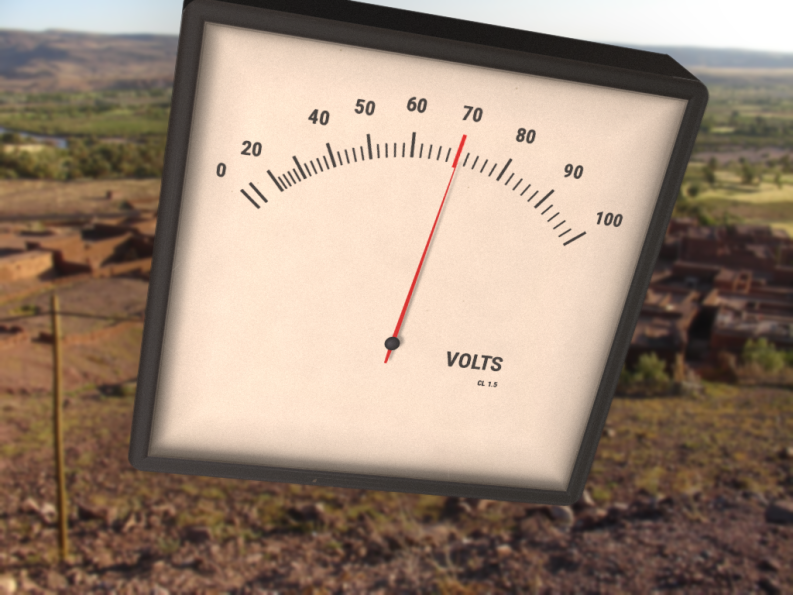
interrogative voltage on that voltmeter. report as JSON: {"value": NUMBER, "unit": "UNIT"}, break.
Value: {"value": 70, "unit": "V"}
